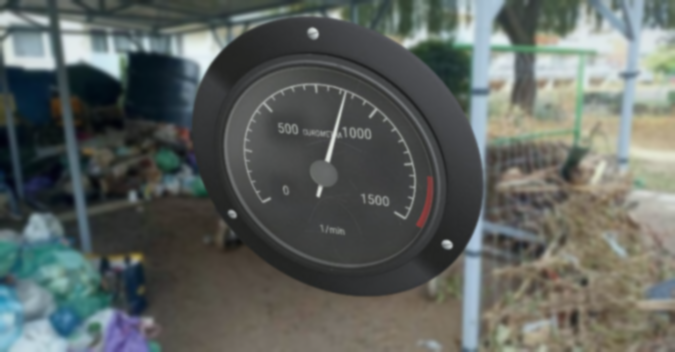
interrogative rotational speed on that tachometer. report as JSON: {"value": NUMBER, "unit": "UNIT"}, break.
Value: {"value": 875, "unit": "rpm"}
